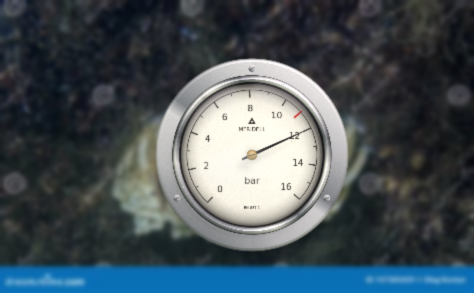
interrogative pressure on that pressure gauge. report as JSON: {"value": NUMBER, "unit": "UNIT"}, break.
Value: {"value": 12, "unit": "bar"}
